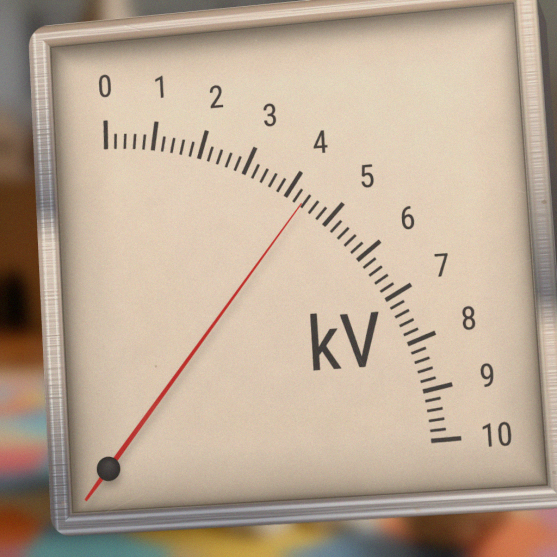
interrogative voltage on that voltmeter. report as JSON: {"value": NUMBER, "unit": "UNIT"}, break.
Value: {"value": 4.4, "unit": "kV"}
